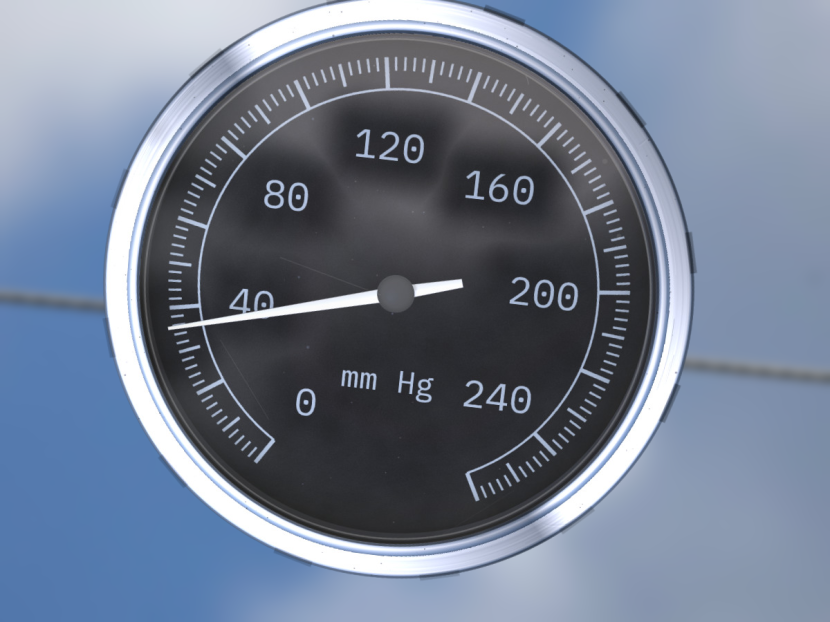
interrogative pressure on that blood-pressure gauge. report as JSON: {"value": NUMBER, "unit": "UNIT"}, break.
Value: {"value": 36, "unit": "mmHg"}
